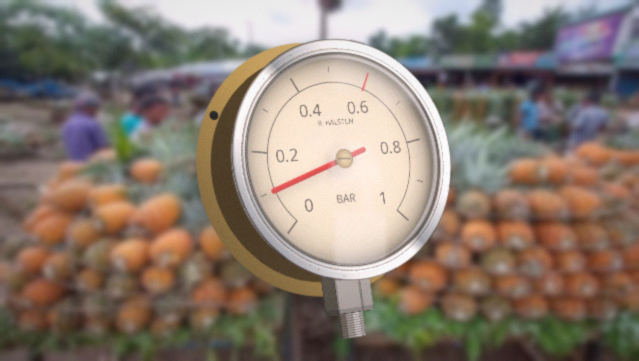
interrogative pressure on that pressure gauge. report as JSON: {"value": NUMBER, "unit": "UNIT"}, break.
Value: {"value": 0.1, "unit": "bar"}
